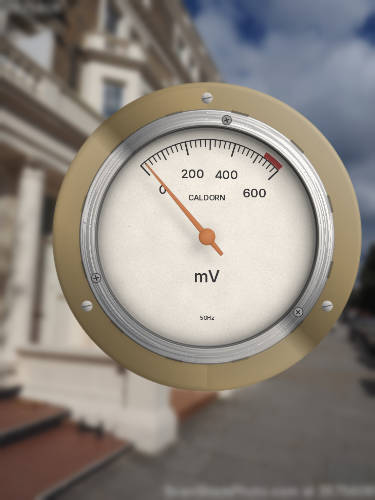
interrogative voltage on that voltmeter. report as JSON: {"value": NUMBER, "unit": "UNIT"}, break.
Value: {"value": 20, "unit": "mV"}
